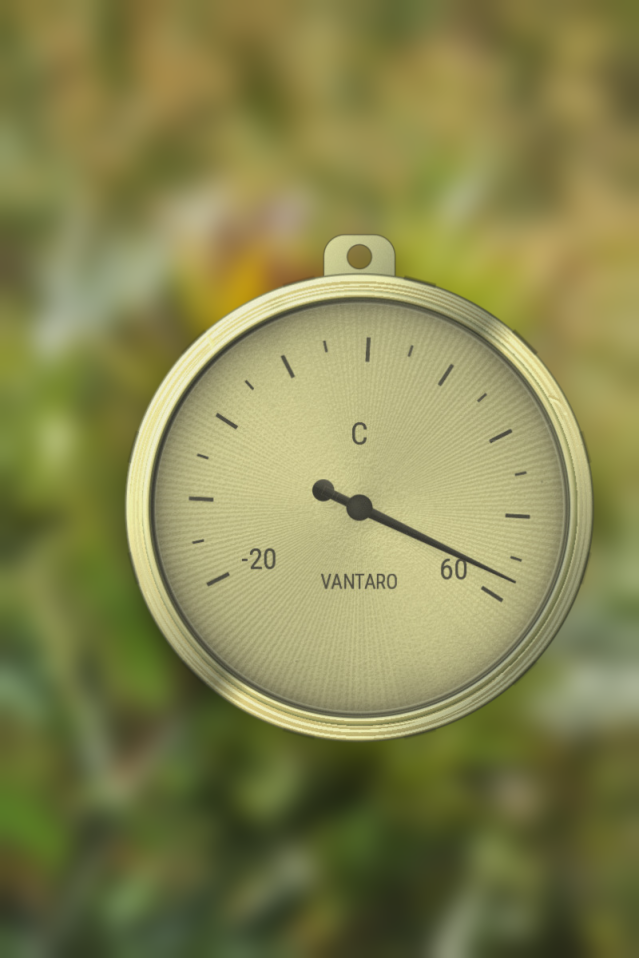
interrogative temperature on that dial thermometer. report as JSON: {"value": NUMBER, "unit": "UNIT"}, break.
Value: {"value": 57.5, "unit": "°C"}
